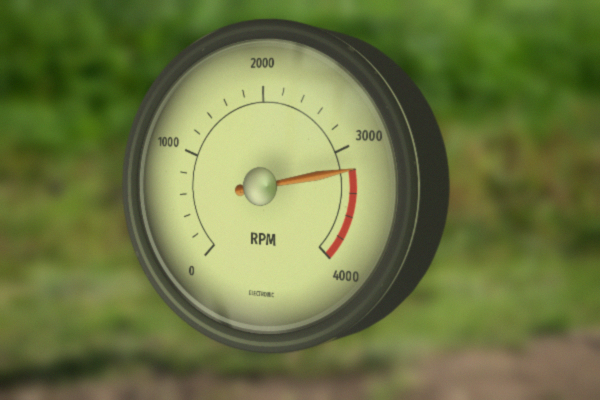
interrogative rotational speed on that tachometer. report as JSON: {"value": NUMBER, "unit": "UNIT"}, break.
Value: {"value": 3200, "unit": "rpm"}
